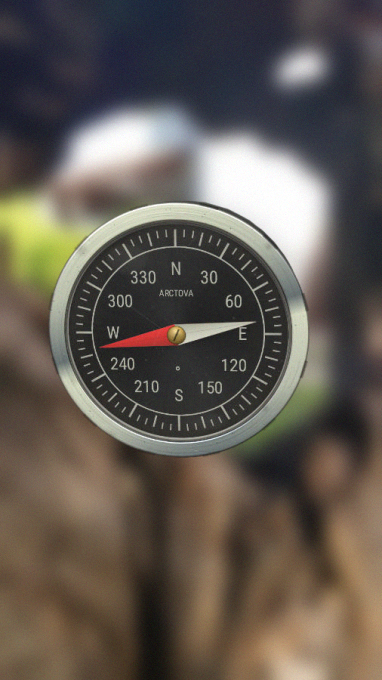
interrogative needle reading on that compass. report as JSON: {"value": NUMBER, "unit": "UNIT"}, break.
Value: {"value": 260, "unit": "°"}
